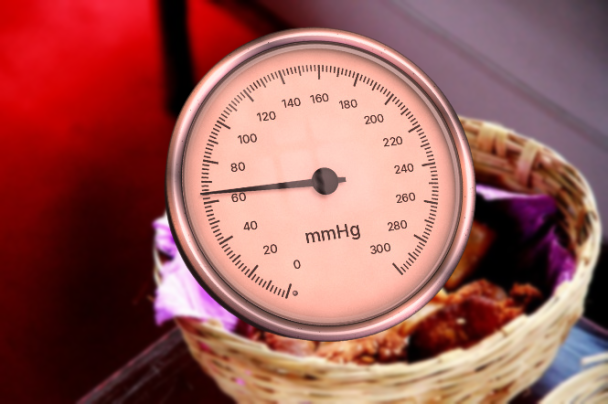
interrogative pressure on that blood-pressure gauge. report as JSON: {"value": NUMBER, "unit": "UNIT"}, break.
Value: {"value": 64, "unit": "mmHg"}
